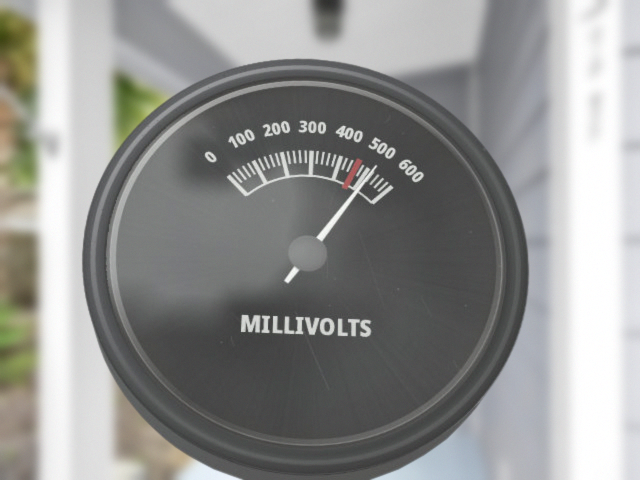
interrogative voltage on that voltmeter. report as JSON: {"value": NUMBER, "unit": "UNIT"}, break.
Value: {"value": 520, "unit": "mV"}
